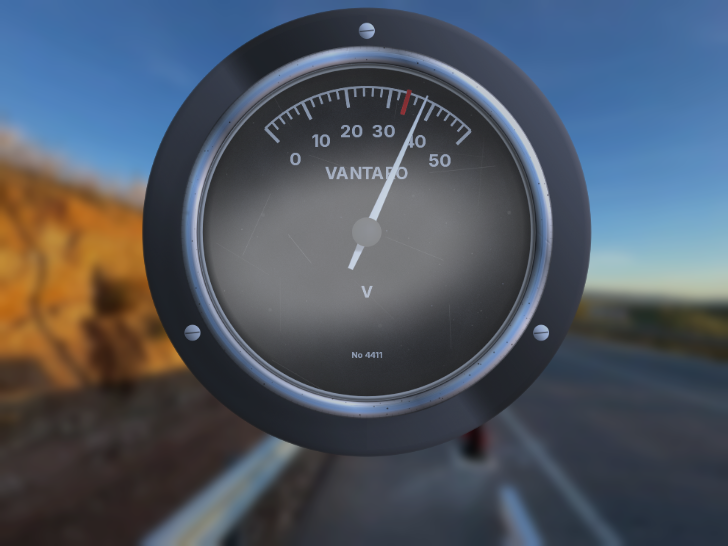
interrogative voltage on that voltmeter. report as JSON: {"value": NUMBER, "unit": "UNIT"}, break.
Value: {"value": 38, "unit": "V"}
